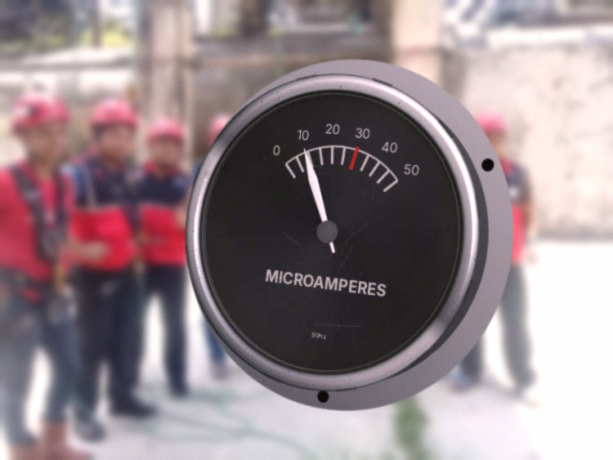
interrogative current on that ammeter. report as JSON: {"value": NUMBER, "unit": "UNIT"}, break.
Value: {"value": 10, "unit": "µA"}
